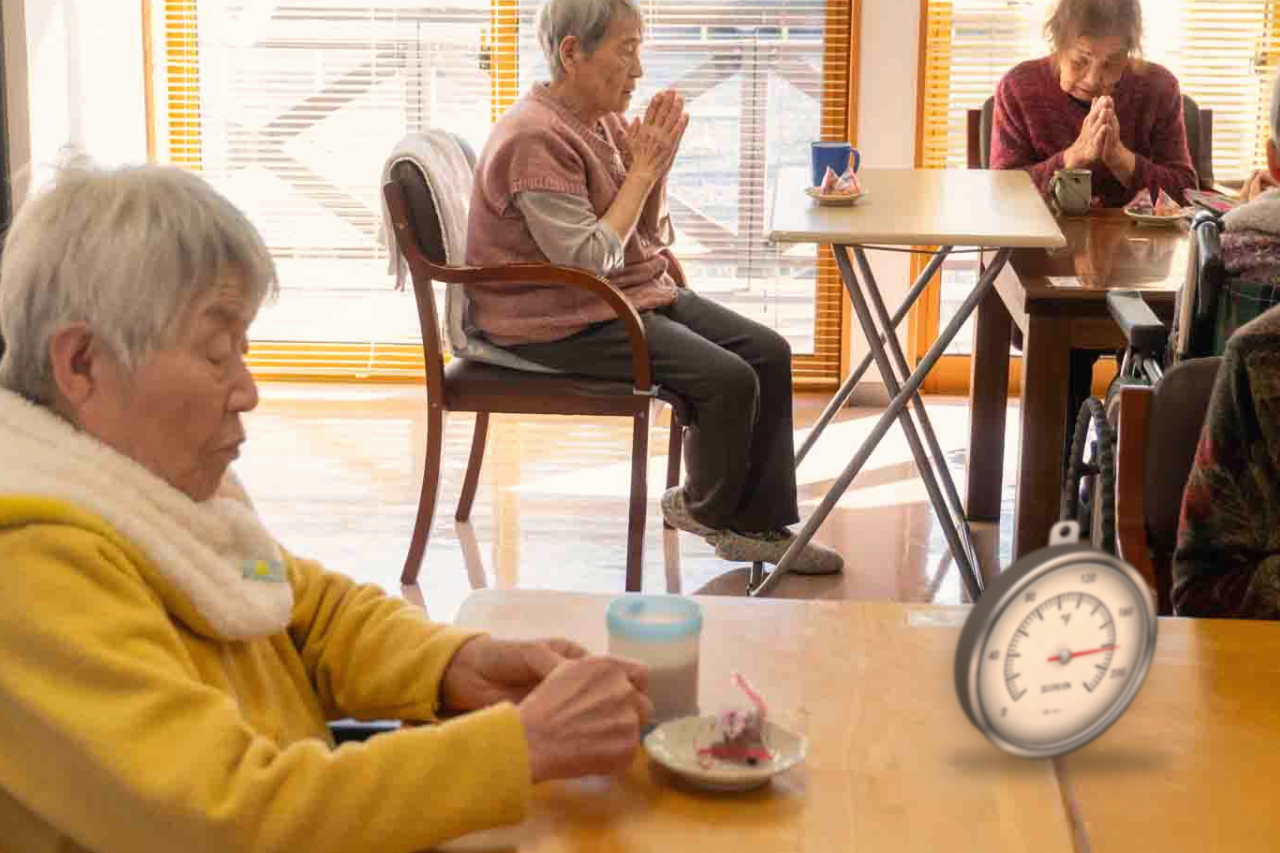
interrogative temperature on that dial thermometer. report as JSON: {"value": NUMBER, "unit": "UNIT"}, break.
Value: {"value": 180, "unit": "°F"}
